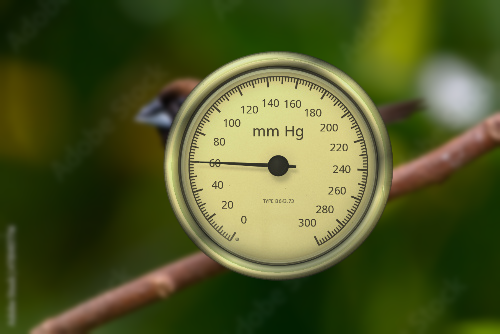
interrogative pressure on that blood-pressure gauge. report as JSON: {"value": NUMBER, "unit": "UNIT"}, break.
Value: {"value": 60, "unit": "mmHg"}
